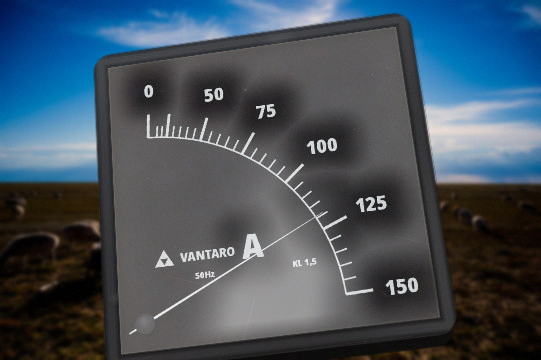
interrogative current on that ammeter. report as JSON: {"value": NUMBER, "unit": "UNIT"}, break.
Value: {"value": 120, "unit": "A"}
